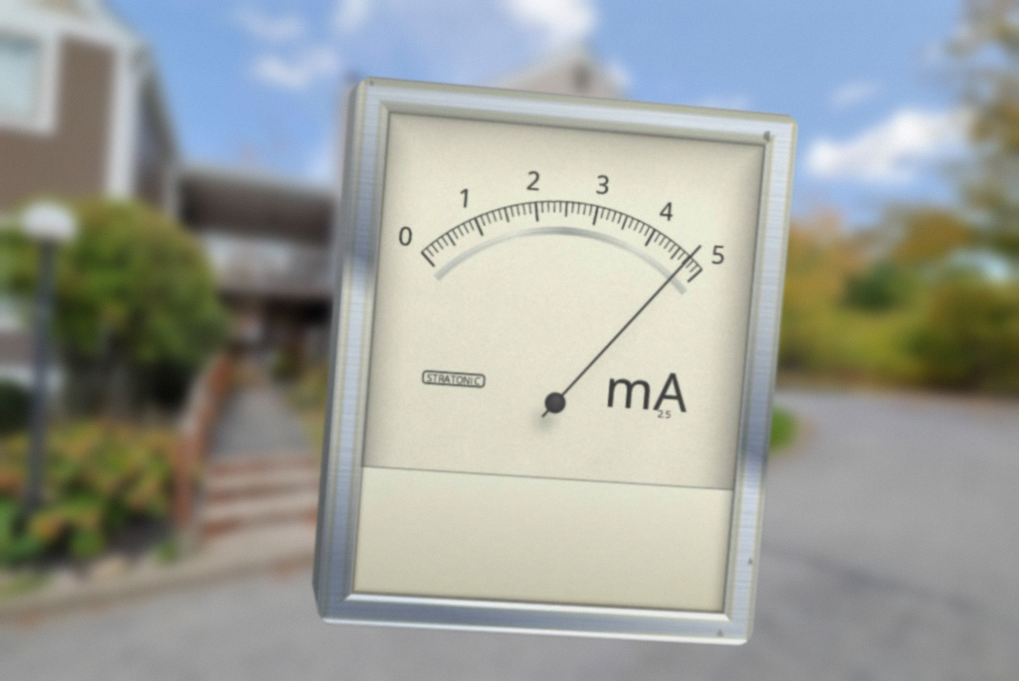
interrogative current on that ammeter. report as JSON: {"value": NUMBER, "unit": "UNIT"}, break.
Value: {"value": 4.7, "unit": "mA"}
